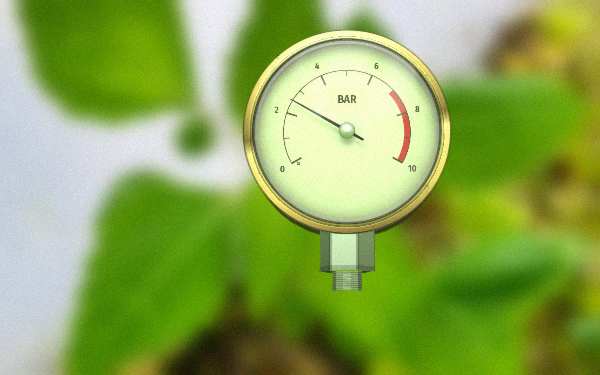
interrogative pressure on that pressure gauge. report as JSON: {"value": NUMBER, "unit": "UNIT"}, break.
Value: {"value": 2.5, "unit": "bar"}
